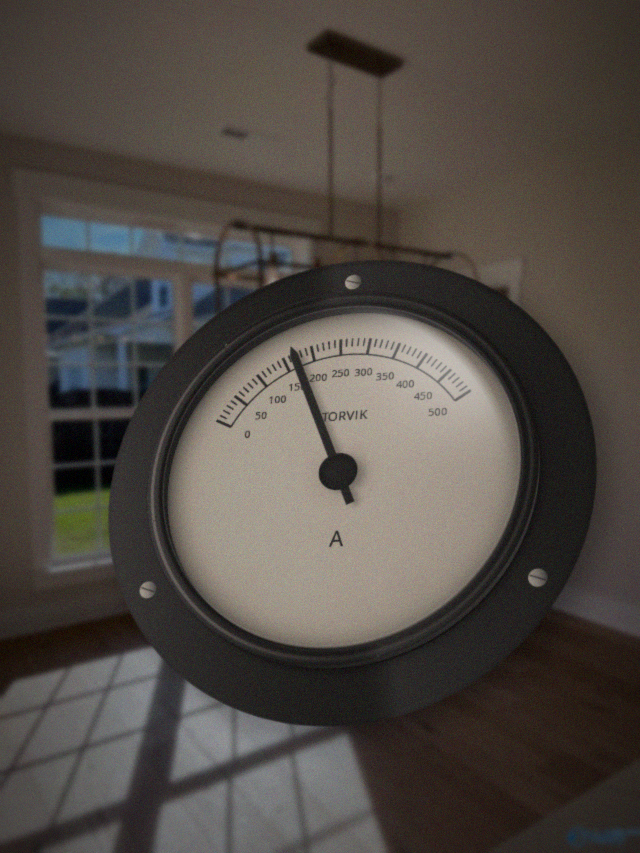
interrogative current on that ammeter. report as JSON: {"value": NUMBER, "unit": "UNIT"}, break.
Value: {"value": 170, "unit": "A"}
